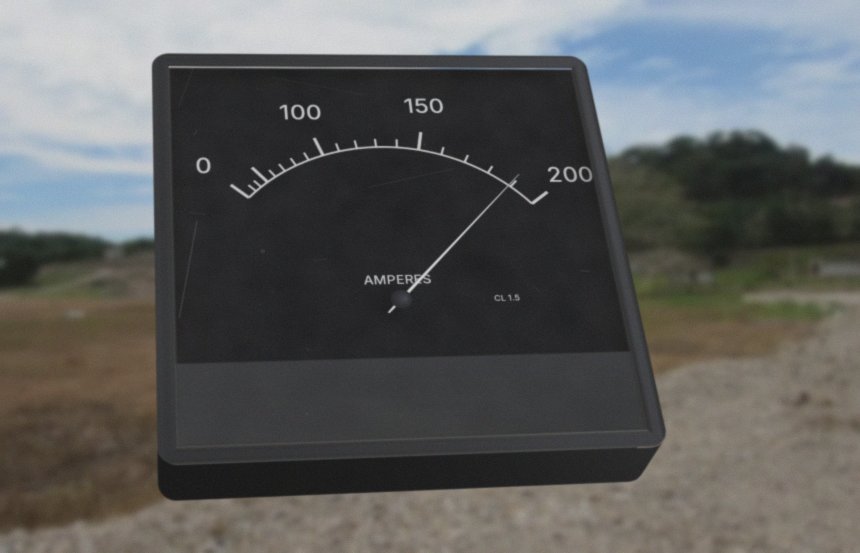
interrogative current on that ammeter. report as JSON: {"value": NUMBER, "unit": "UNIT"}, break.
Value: {"value": 190, "unit": "A"}
